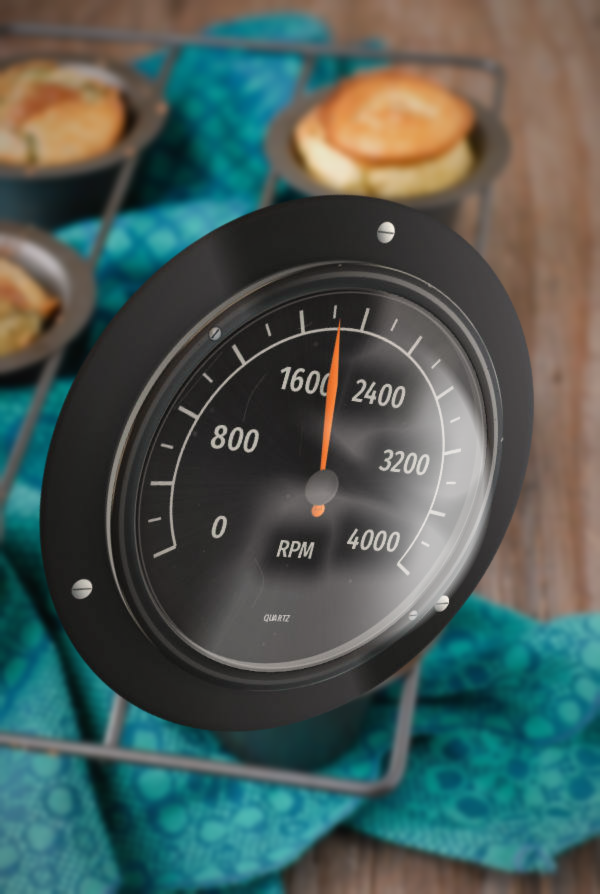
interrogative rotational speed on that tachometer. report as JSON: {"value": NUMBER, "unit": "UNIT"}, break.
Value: {"value": 1800, "unit": "rpm"}
